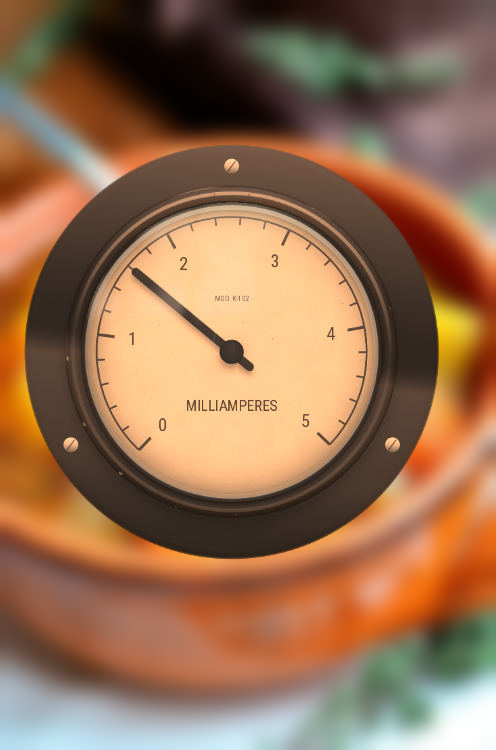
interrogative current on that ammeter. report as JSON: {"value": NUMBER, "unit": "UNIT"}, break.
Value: {"value": 1.6, "unit": "mA"}
